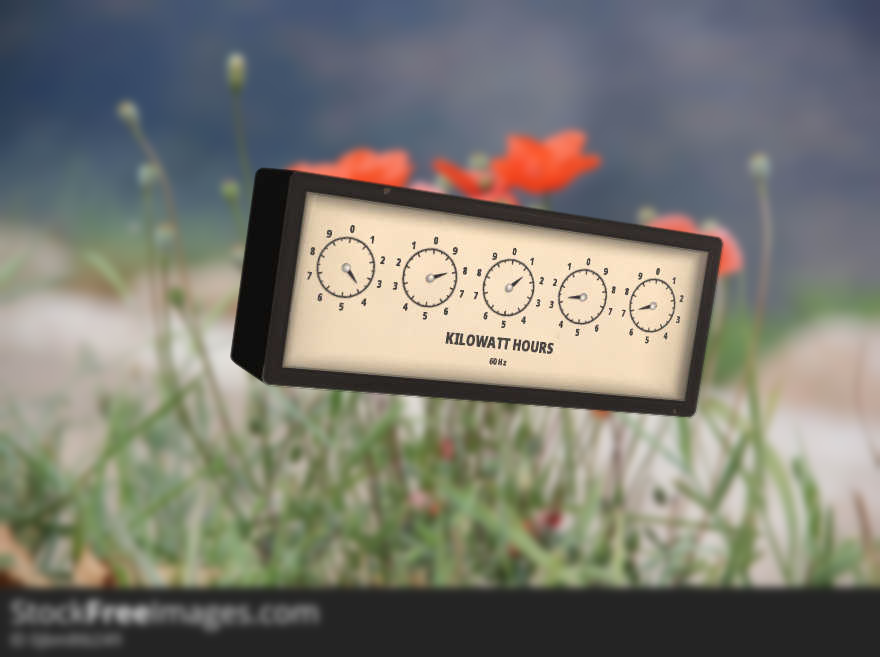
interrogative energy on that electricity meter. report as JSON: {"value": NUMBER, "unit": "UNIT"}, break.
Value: {"value": 38127, "unit": "kWh"}
